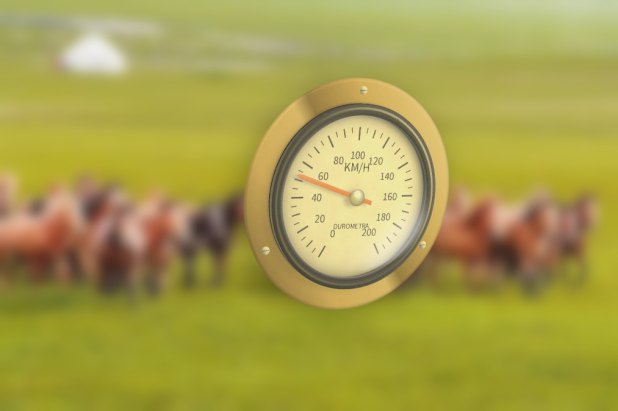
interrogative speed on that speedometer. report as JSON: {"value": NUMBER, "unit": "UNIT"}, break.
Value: {"value": 52.5, "unit": "km/h"}
